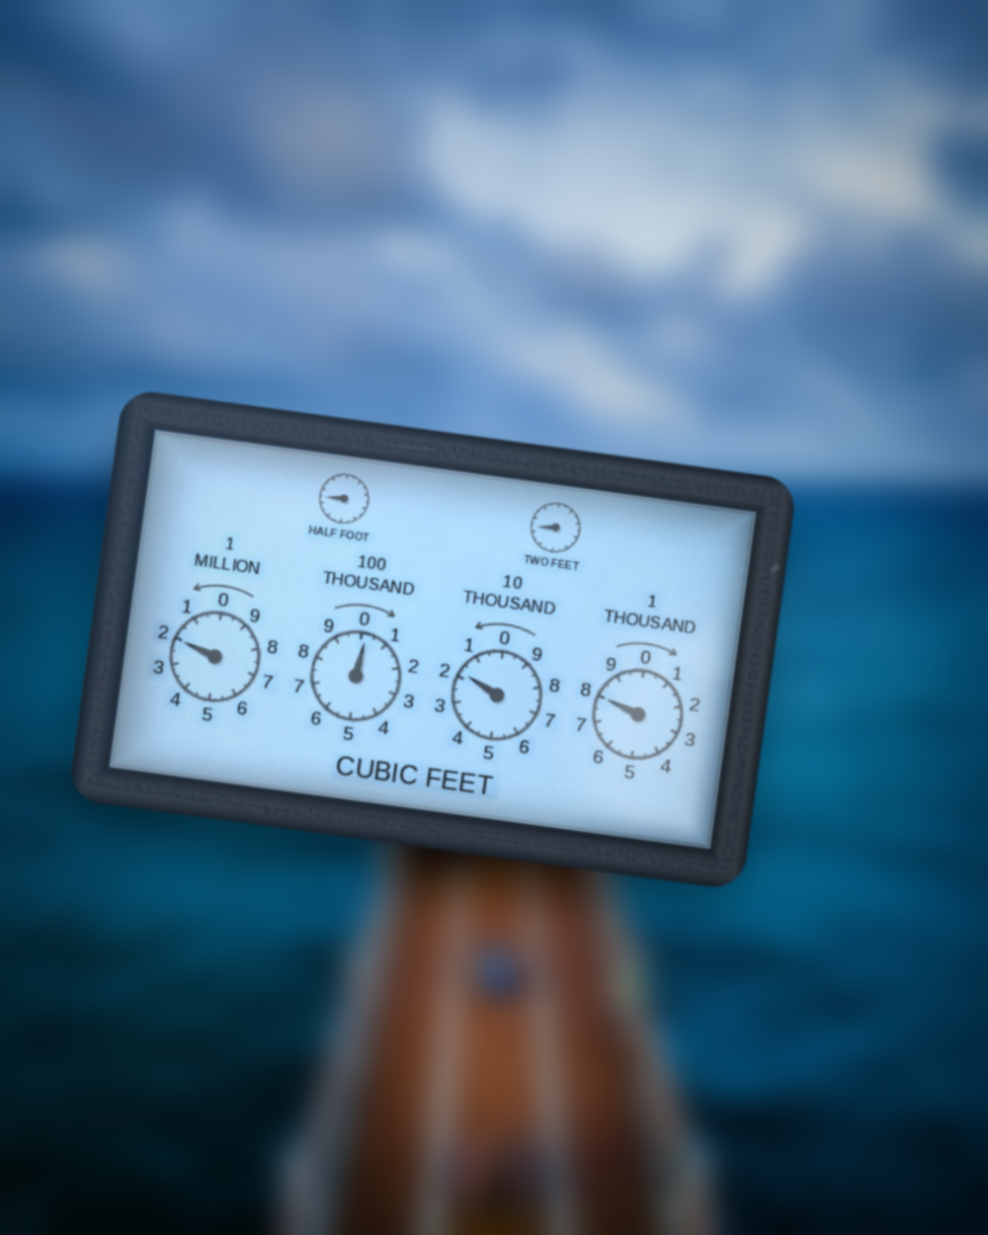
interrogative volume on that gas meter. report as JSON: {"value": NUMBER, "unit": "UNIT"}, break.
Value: {"value": 201800, "unit": "ft³"}
